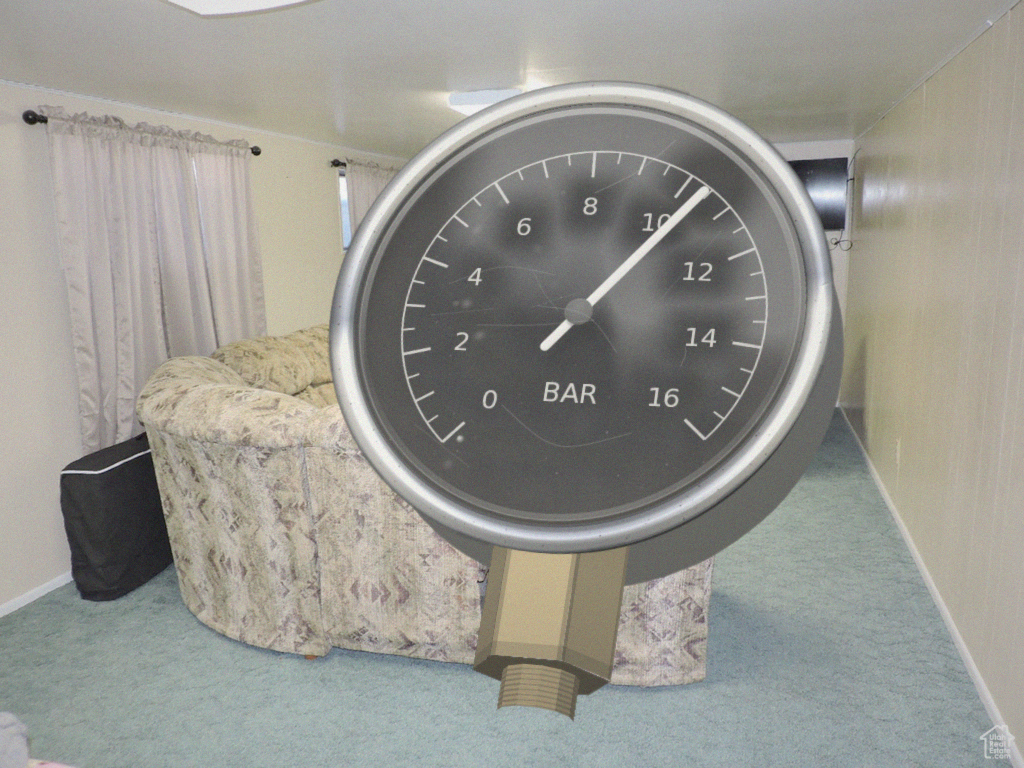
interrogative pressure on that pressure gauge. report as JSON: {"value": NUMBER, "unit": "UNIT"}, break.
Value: {"value": 10.5, "unit": "bar"}
